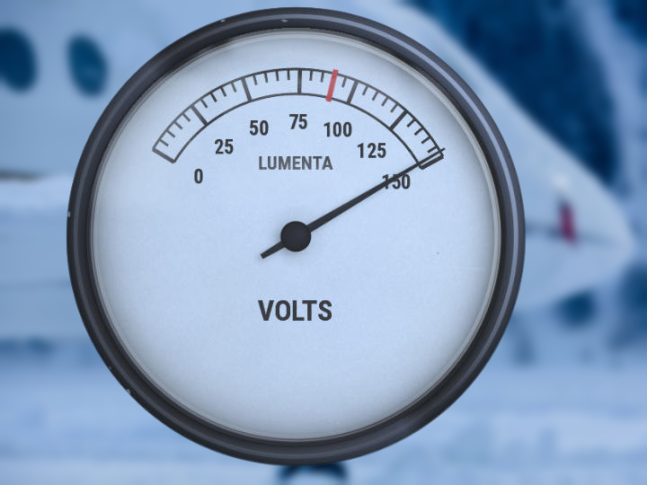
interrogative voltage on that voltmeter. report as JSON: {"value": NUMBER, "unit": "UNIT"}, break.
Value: {"value": 147.5, "unit": "V"}
